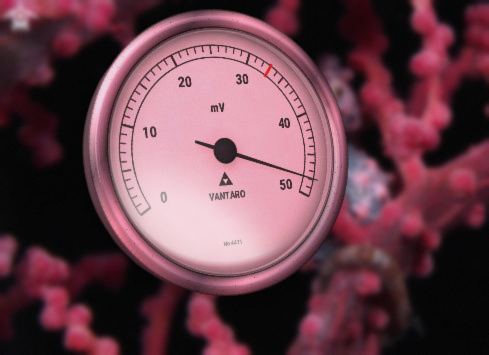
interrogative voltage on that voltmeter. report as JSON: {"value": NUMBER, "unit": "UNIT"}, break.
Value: {"value": 48, "unit": "mV"}
